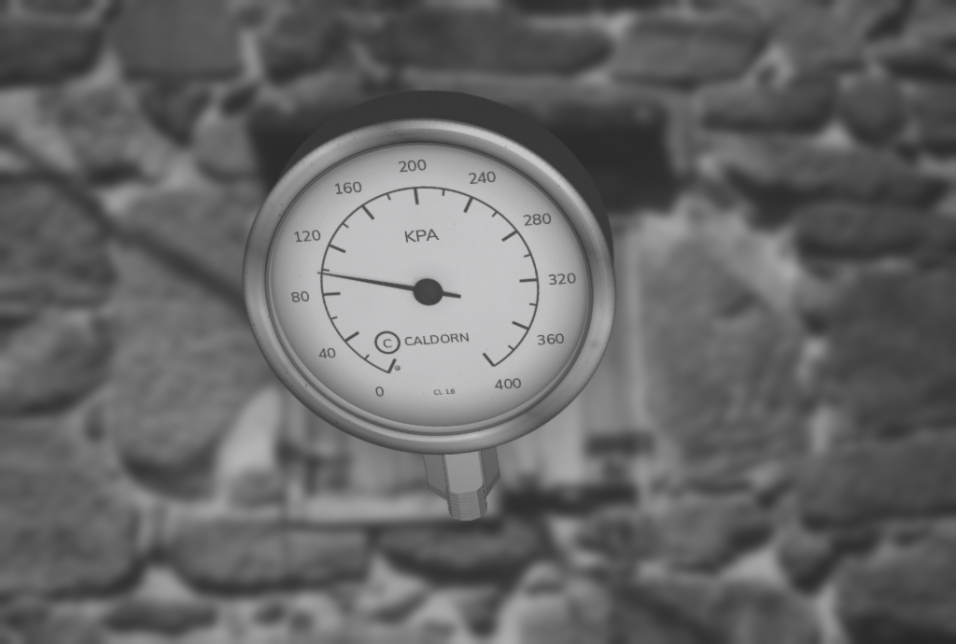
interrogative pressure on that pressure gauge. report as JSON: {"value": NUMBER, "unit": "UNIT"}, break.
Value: {"value": 100, "unit": "kPa"}
